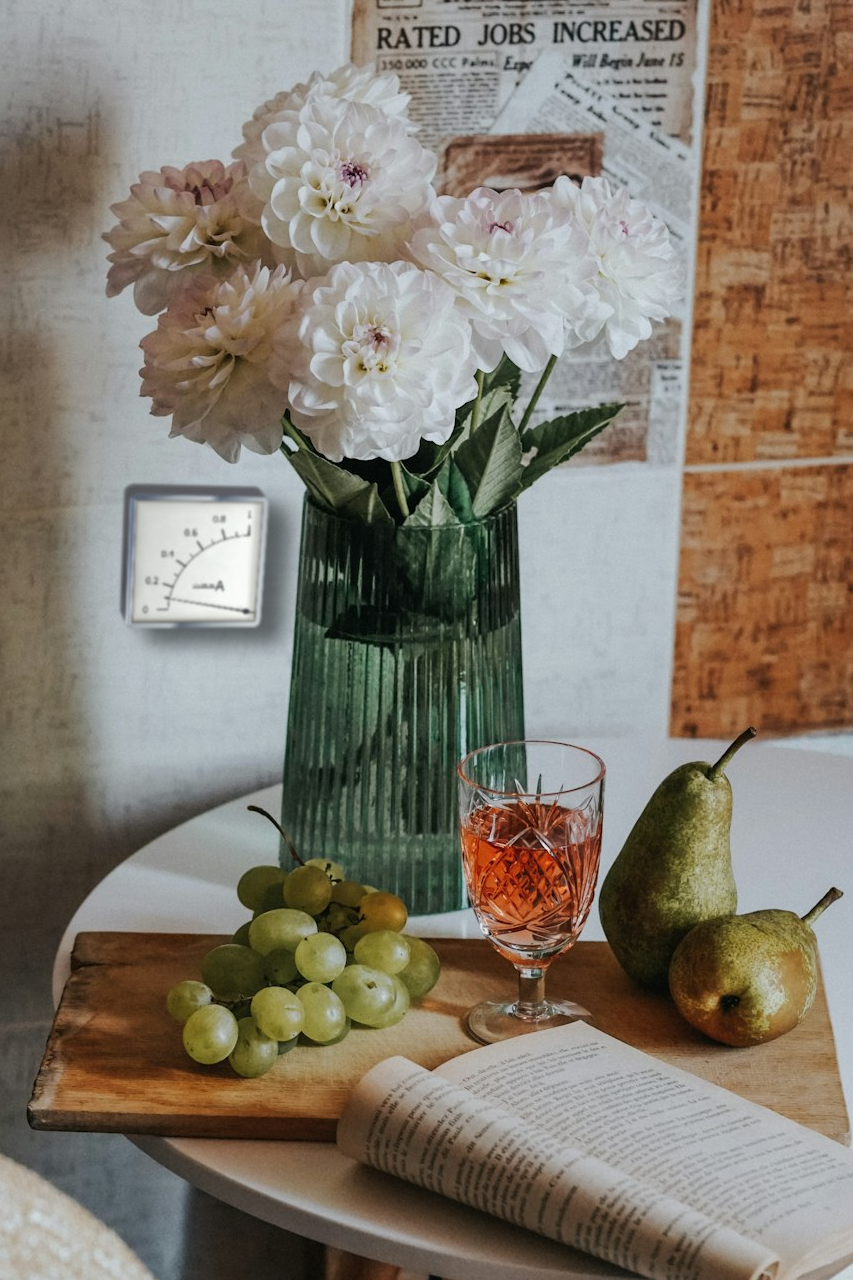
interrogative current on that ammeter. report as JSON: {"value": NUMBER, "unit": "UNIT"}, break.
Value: {"value": 0.1, "unit": "A"}
